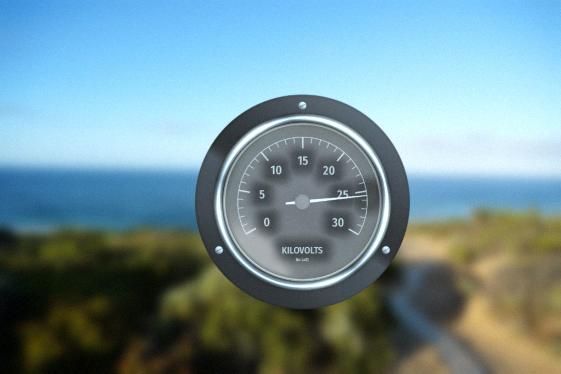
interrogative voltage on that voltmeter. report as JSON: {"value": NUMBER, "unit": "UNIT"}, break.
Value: {"value": 25.5, "unit": "kV"}
